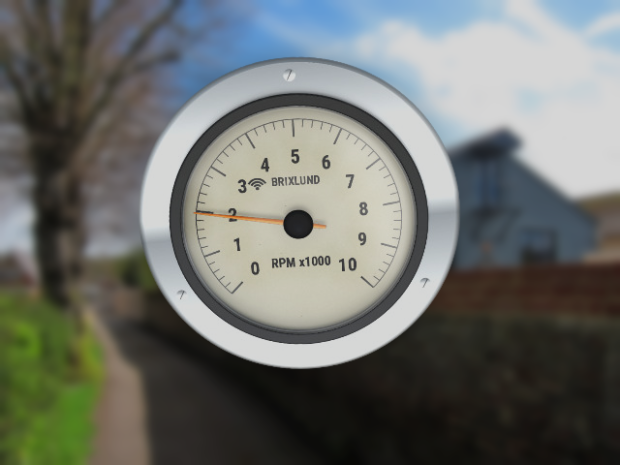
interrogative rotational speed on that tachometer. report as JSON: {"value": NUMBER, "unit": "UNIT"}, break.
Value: {"value": 2000, "unit": "rpm"}
